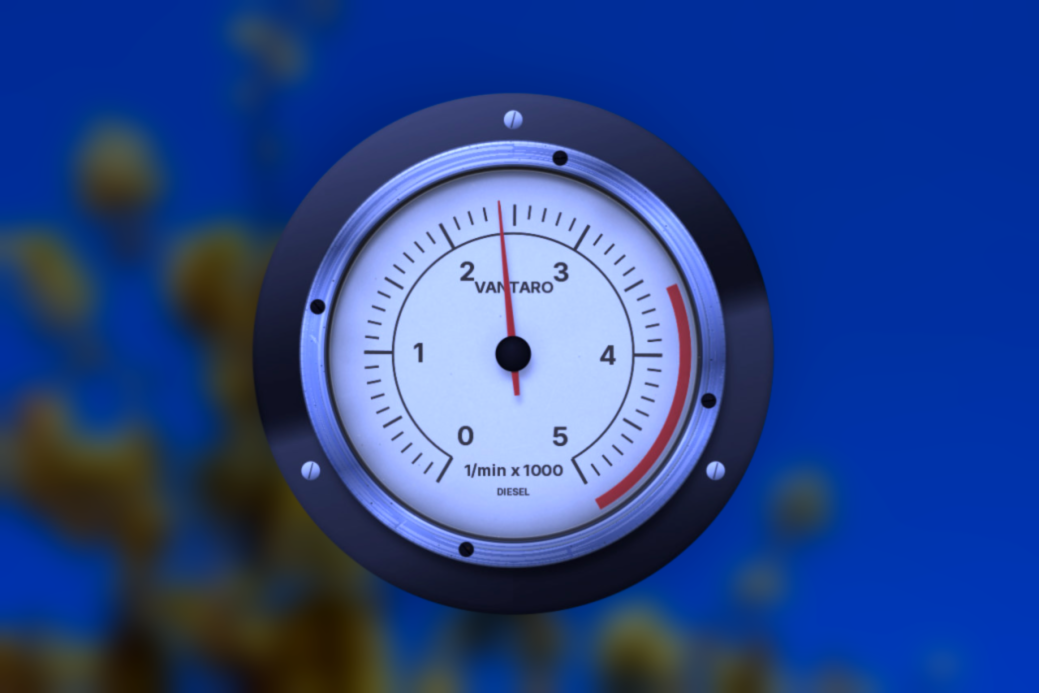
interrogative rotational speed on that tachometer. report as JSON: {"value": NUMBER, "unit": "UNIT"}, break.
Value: {"value": 2400, "unit": "rpm"}
